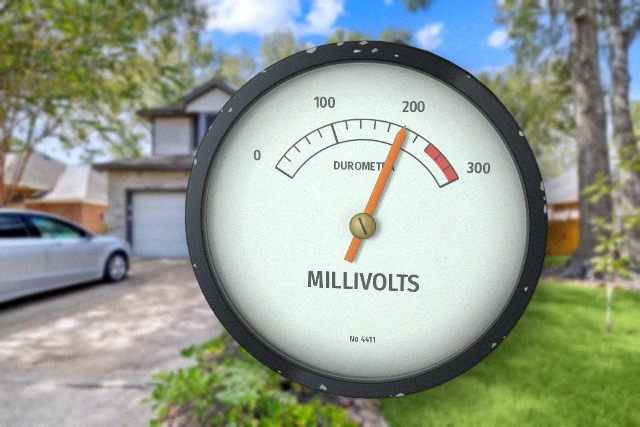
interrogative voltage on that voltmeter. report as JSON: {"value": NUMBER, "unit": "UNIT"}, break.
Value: {"value": 200, "unit": "mV"}
